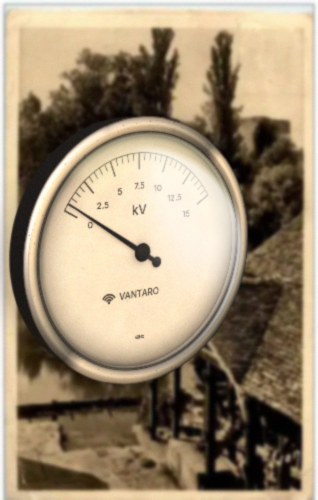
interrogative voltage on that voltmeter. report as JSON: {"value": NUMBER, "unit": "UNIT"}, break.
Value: {"value": 0.5, "unit": "kV"}
